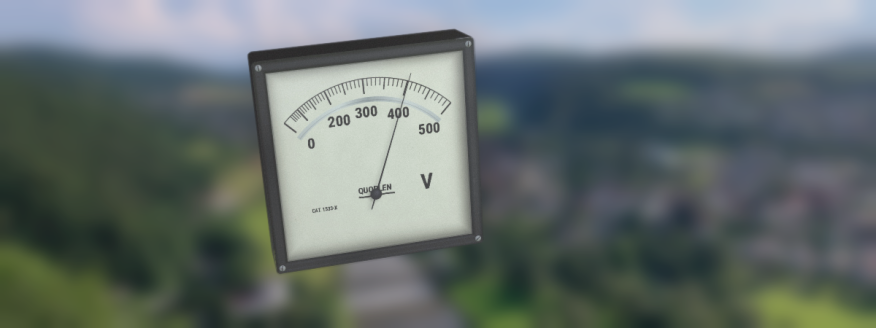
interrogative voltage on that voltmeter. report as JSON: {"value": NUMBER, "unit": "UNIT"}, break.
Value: {"value": 400, "unit": "V"}
